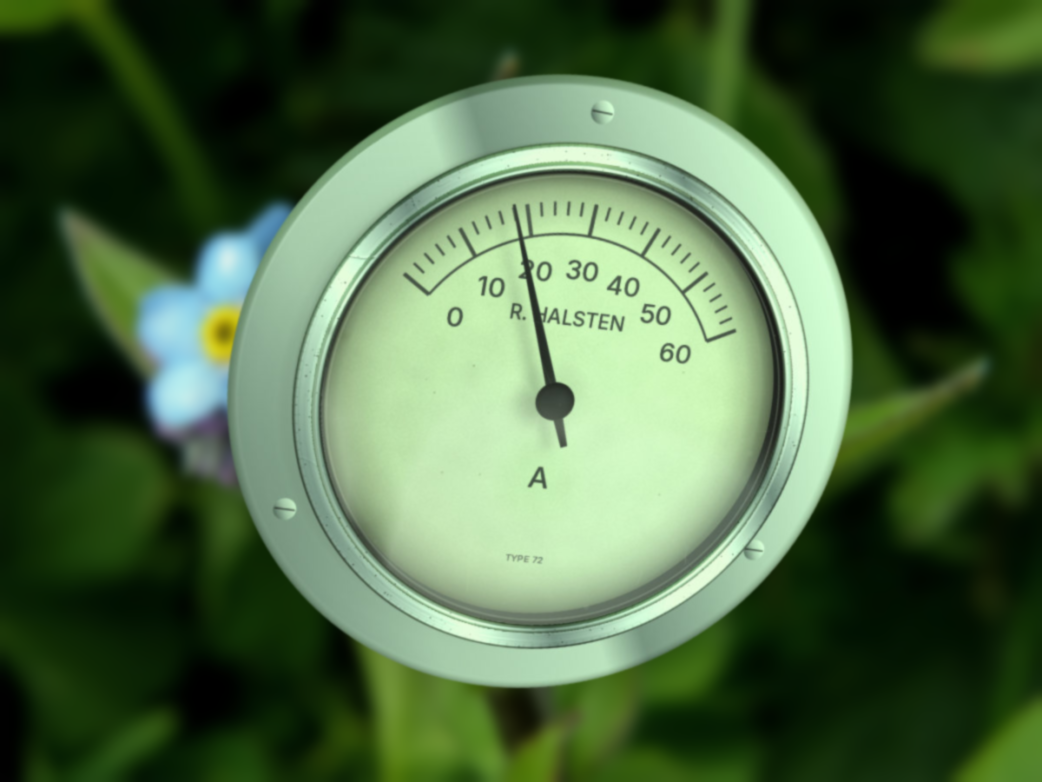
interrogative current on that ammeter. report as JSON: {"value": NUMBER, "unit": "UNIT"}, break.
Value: {"value": 18, "unit": "A"}
